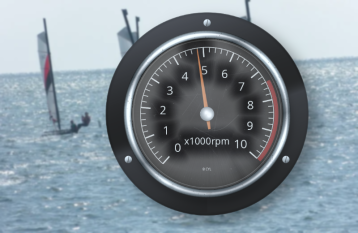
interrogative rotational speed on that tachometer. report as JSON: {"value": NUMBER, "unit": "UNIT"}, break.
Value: {"value": 4800, "unit": "rpm"}
